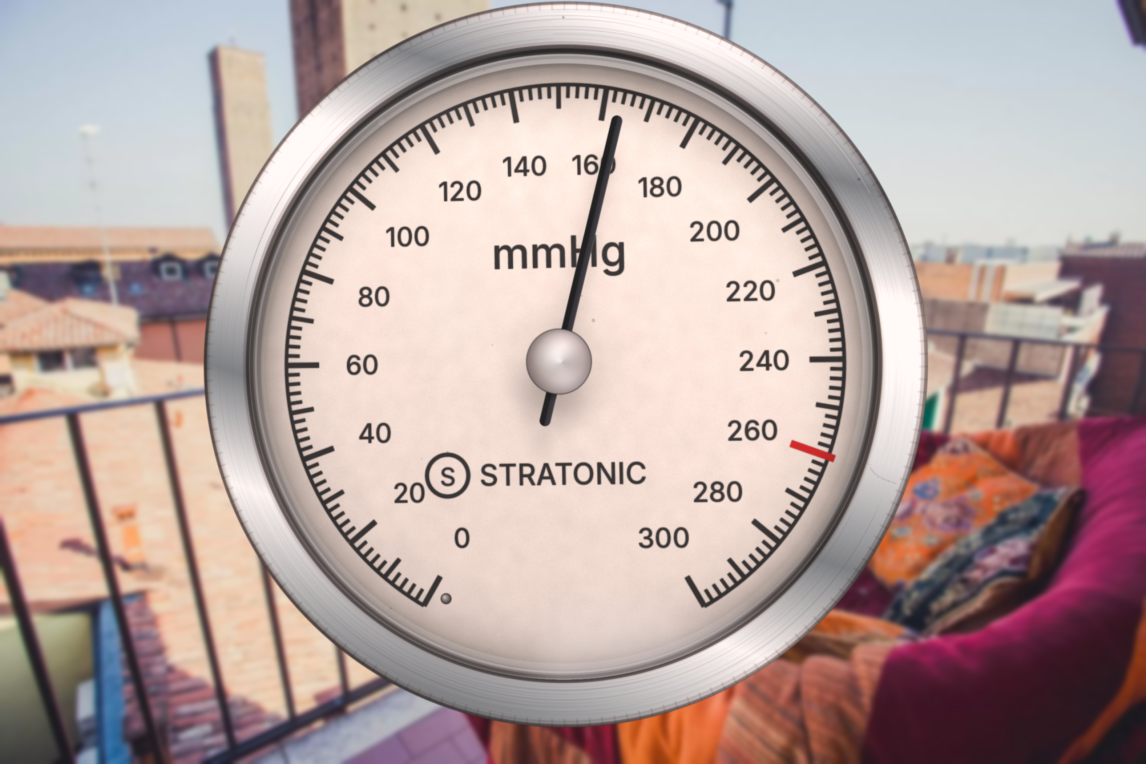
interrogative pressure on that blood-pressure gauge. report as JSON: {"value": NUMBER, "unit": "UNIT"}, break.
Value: {"value": 164, "unit": "mmHg"}
